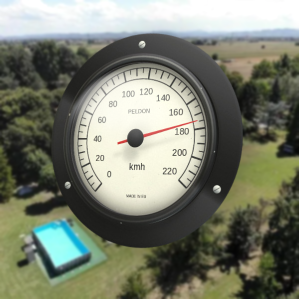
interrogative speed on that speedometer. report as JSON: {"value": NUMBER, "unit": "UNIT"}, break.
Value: {"value": 175, "unit": "km/h"}
